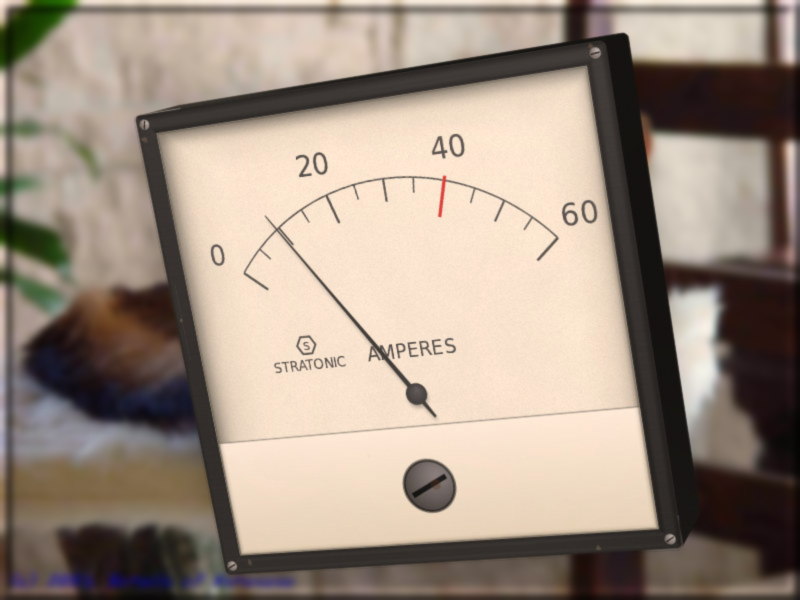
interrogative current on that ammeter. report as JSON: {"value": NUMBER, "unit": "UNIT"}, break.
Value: {"value": 10, "unit": "A"}
